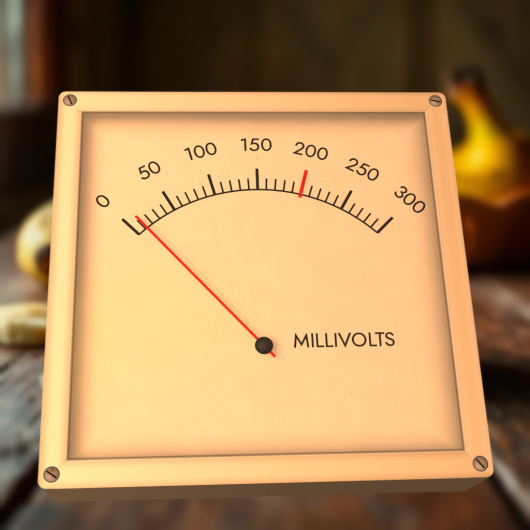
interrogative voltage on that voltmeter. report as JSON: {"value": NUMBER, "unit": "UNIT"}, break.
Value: {"value": 10, "unit": "mV"}
